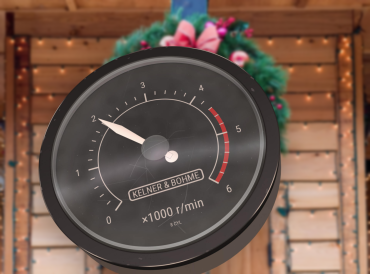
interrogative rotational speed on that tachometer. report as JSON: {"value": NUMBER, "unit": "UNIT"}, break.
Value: {"value": 2000, "unit": "rpm"}
